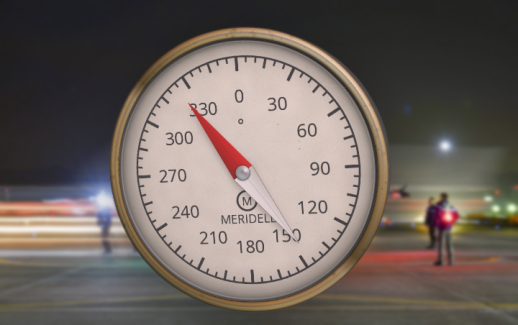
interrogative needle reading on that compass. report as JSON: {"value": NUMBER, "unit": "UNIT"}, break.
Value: {"value": 325, "unit": "°"}
